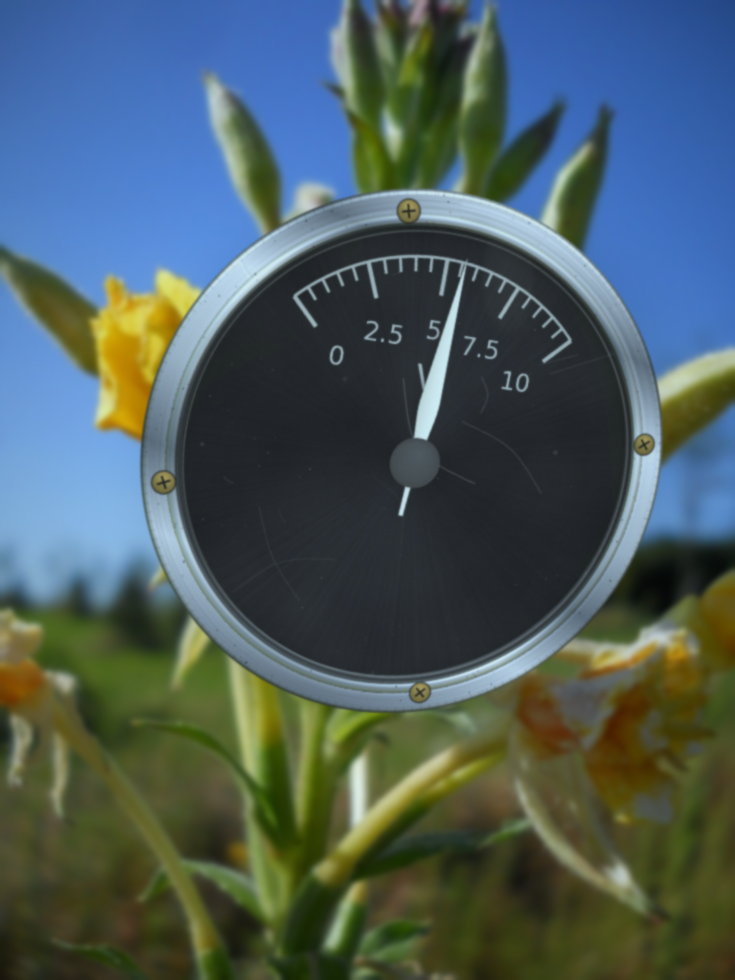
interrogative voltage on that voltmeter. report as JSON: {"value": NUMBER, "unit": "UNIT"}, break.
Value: {"value": 5.5, "unit": "V"}
